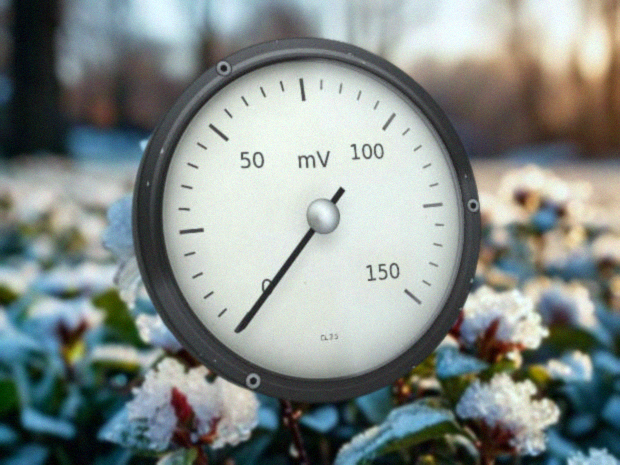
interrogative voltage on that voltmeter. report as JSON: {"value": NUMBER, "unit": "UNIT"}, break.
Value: {"value": 0, "unit": "mV"}
